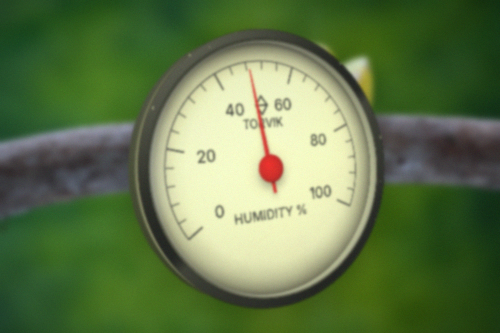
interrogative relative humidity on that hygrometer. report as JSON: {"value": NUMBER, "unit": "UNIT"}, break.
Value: {"value": 48, "unit": "%"}
